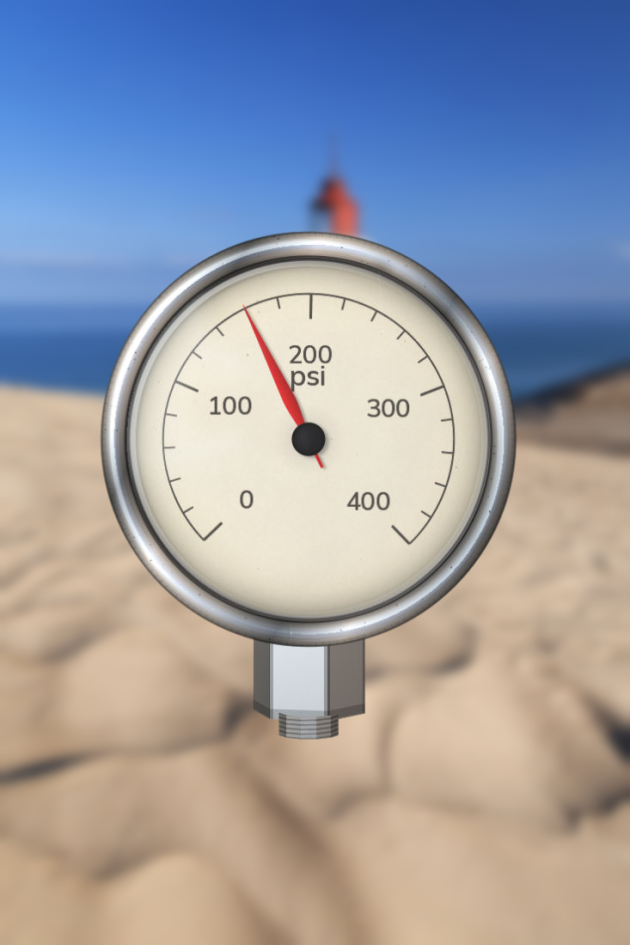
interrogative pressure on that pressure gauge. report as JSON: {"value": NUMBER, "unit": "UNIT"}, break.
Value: {"value": 160, "unit": "psi"}
